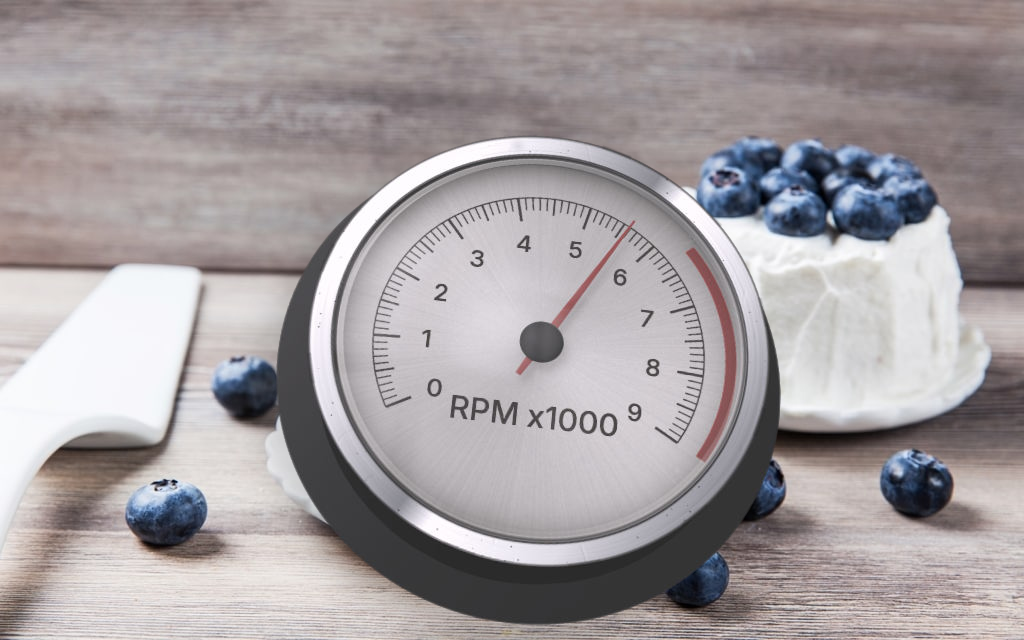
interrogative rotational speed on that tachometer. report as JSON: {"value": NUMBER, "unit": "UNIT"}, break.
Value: {"value": 5600, "unit": "rpm"}
